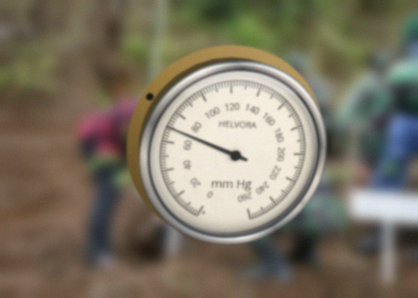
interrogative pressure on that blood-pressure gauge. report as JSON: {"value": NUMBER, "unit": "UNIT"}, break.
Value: {"value": 70, "unit": "mmHg"}
